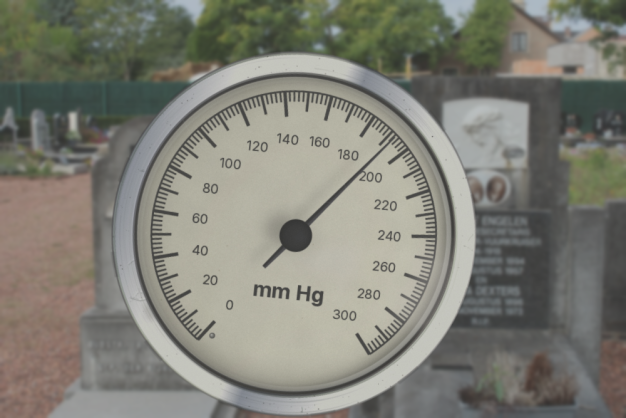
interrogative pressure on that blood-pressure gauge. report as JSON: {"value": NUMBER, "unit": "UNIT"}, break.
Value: {"value": 192, "unit": "mmHg"}
